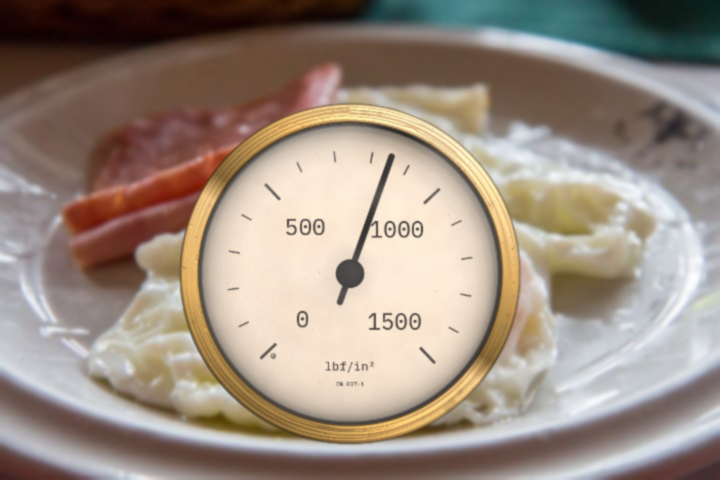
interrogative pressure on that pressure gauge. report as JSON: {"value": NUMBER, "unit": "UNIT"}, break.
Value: {"value": 850, "unit": "psi"}
